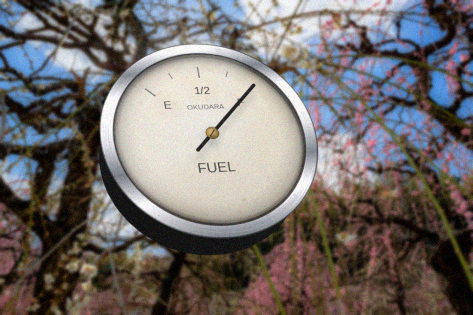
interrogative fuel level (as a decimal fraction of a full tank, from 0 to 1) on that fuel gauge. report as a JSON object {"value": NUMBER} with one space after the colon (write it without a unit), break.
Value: {"value": 1}
